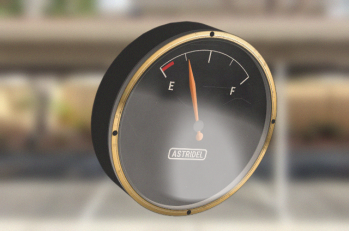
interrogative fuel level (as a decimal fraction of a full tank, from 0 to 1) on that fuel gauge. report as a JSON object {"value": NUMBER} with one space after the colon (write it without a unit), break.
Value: {"value": 0.25}
